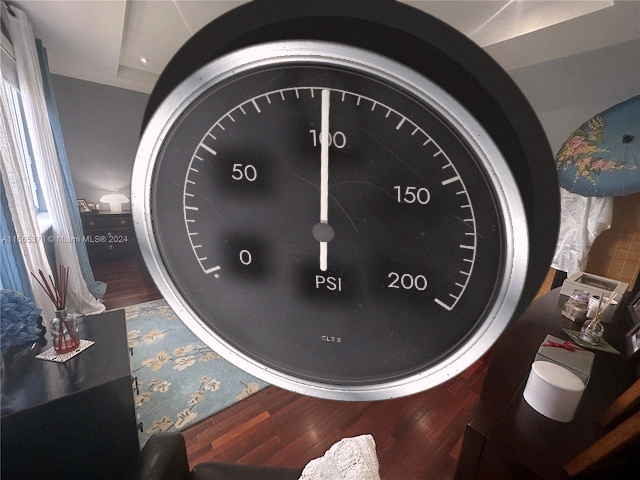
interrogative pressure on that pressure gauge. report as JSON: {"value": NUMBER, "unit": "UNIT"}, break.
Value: {"value": 100, "unit": "psi"}
